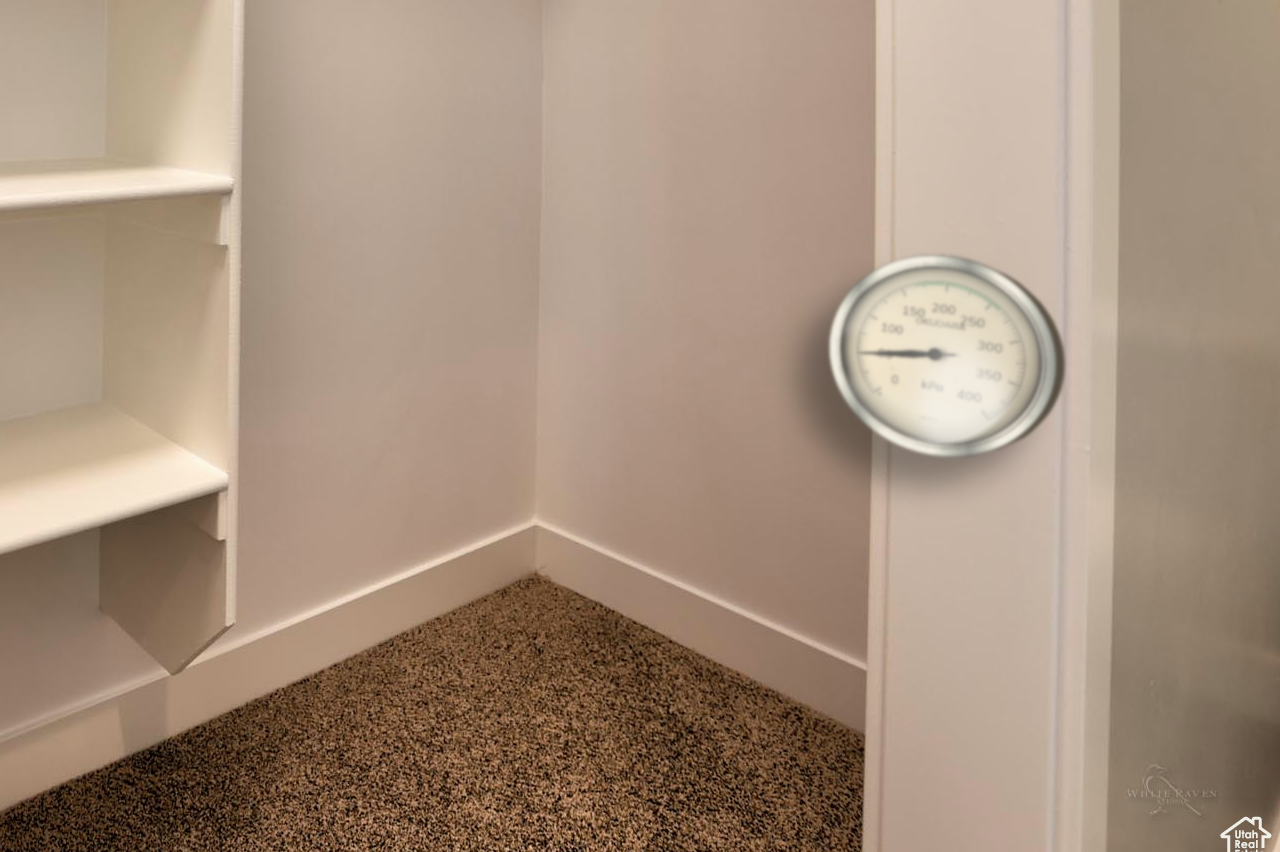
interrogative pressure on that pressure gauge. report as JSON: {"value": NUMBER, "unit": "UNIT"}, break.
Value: {"value": 50, "unit": "kPa"}
